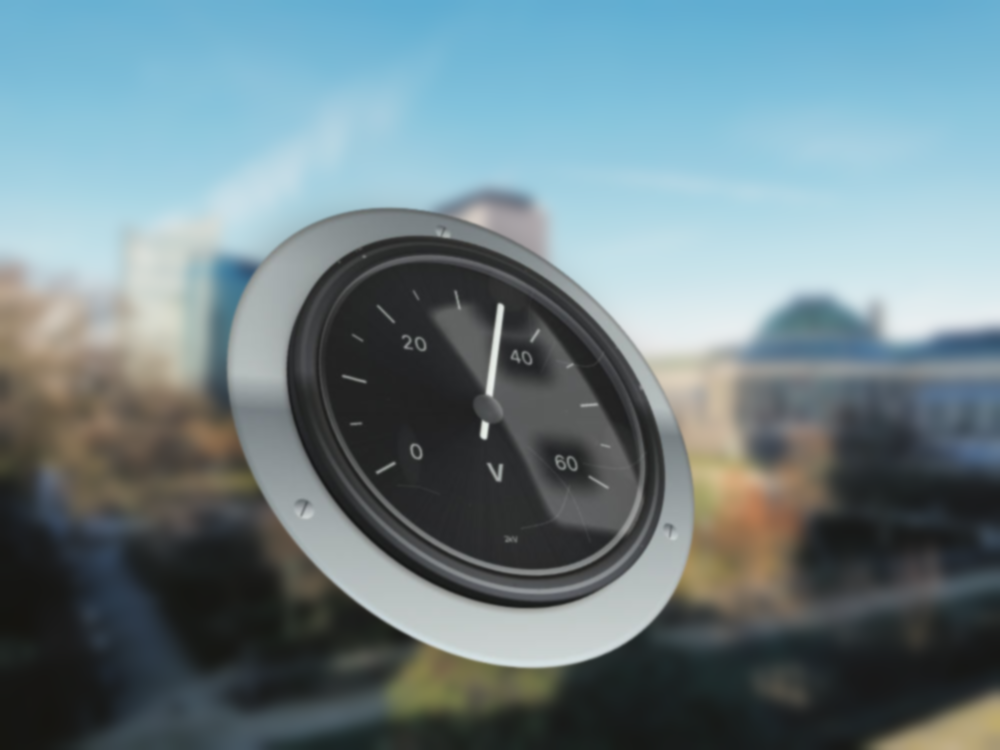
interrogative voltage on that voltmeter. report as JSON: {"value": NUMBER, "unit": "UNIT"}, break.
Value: {"value": 35, "unit": "V"}
